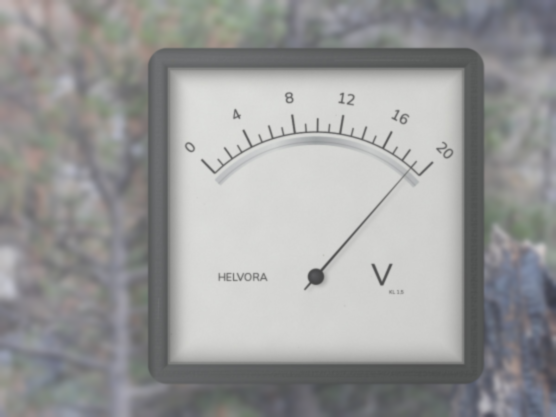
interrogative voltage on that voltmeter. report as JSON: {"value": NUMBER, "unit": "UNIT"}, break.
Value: {"value": 19, "unit": "V"}
